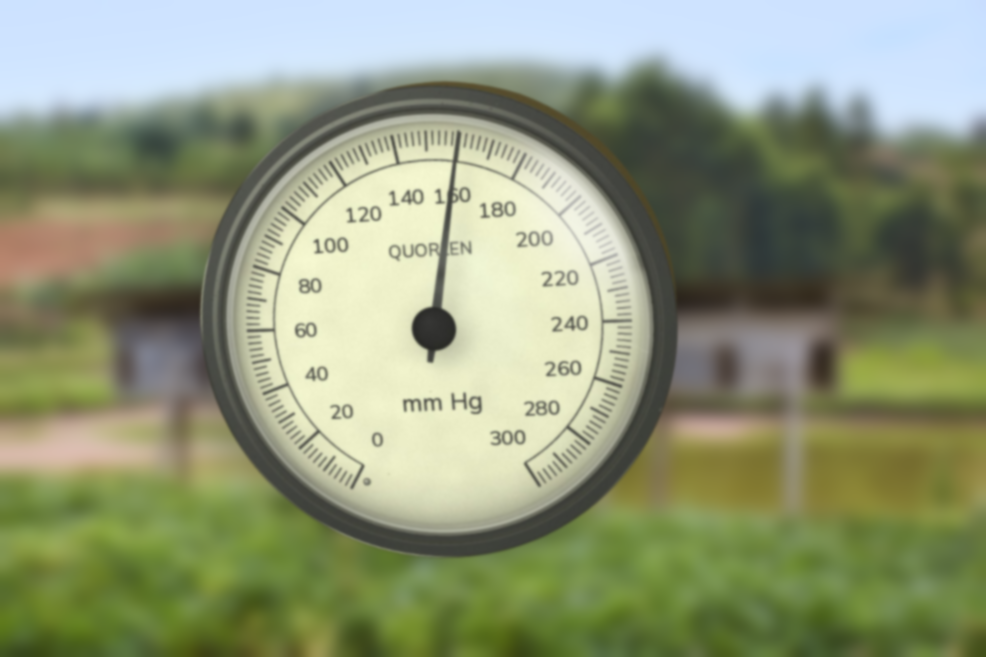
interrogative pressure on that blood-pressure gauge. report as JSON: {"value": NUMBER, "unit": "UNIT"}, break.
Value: {"value": 160, "unit": "mmHg"}
